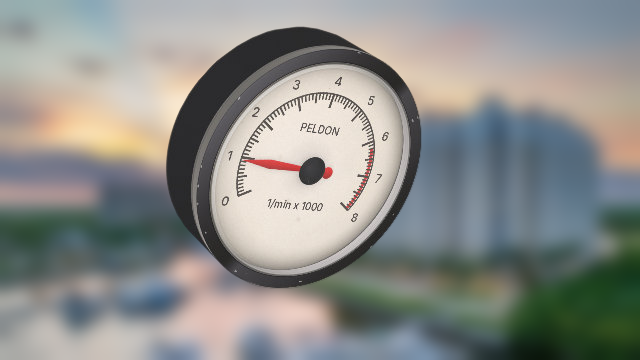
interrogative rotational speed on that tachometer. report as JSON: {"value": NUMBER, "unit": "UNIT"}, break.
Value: {"value": 1000, "unit": "rpm"}
